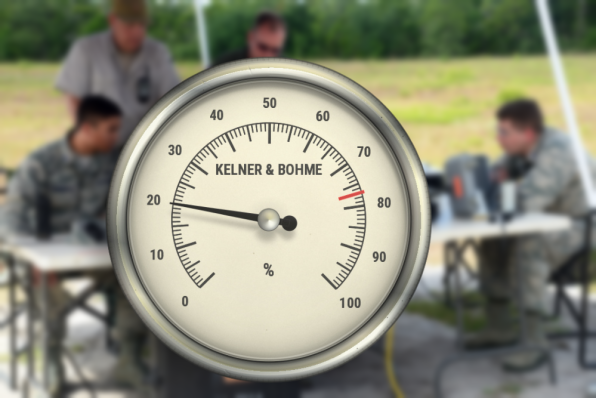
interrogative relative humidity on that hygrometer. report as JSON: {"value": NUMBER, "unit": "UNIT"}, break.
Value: {"value": 20, "unit": "%"}
